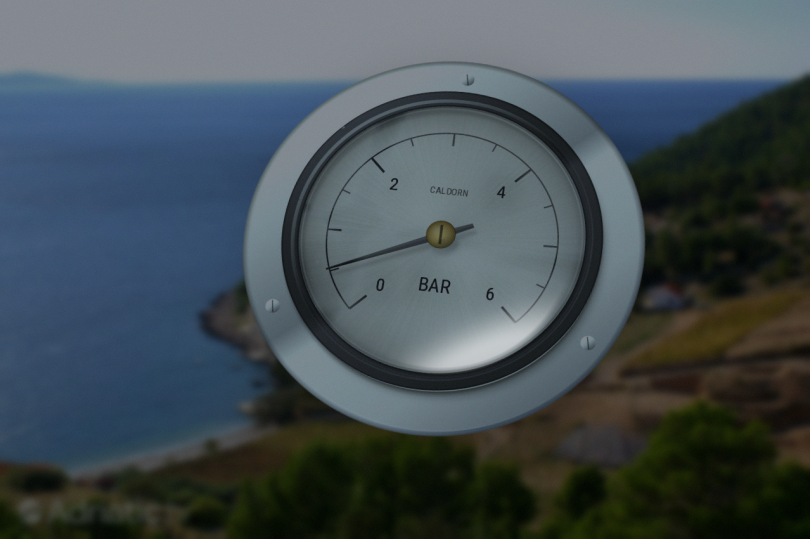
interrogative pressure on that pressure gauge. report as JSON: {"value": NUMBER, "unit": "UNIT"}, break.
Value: {"value": 0.5, "unit": "bar"}
